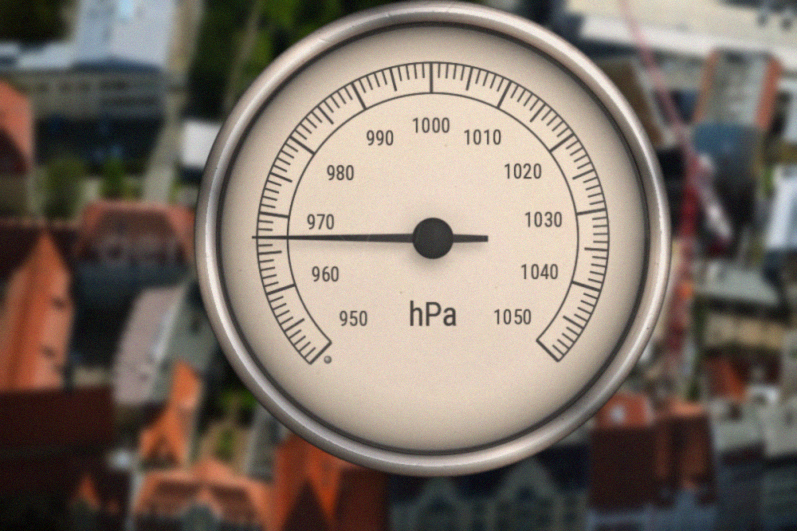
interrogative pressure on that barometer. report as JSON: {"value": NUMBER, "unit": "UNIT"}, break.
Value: {"value": 967, "unit": "hPa"}
